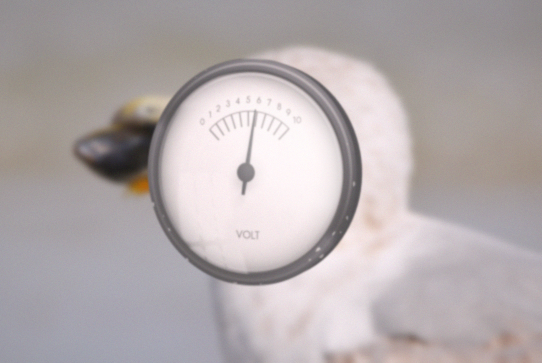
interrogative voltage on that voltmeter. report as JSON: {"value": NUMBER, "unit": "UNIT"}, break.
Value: {"value": 6, "unit": "V"}
